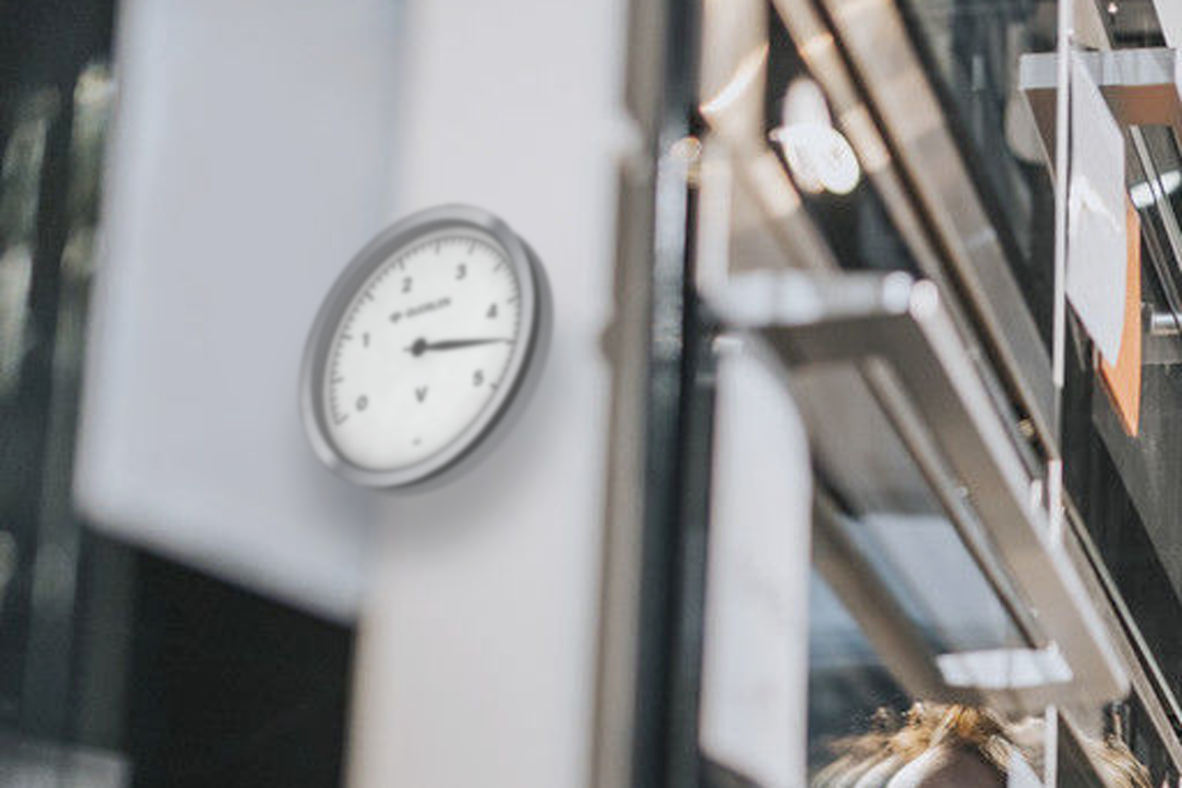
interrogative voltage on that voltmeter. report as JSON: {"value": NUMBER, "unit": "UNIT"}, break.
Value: {"value": 4.5, "unit": "V"}
